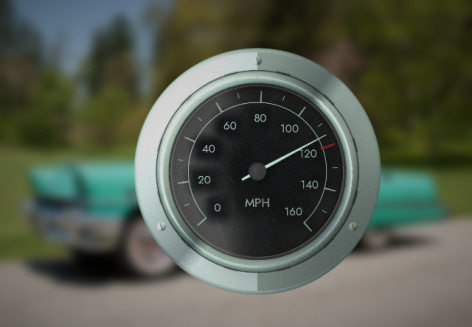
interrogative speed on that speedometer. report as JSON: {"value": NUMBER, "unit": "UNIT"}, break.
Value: {"value": 115, "unit": "mph"}
